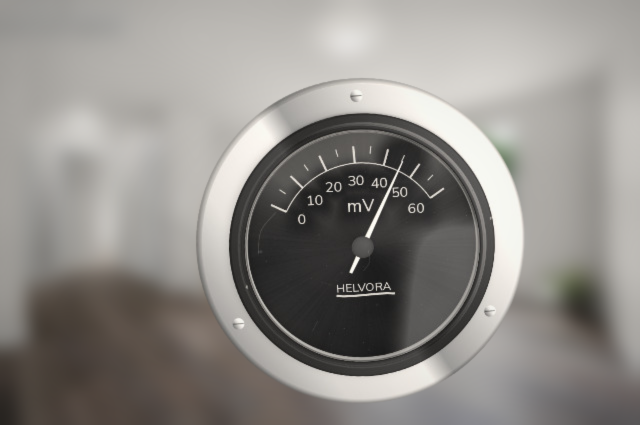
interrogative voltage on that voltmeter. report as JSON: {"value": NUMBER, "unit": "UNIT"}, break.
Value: {"value": 45, "unit": "mV"}
